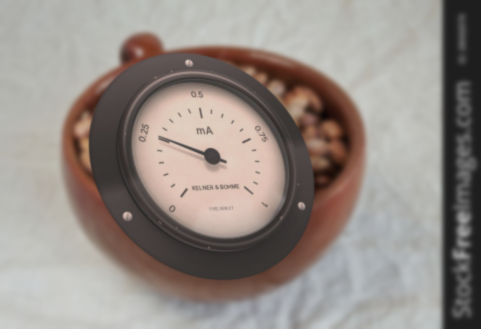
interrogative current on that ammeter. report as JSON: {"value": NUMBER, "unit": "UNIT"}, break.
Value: {"value": 0.25, "unit": "mA"}
